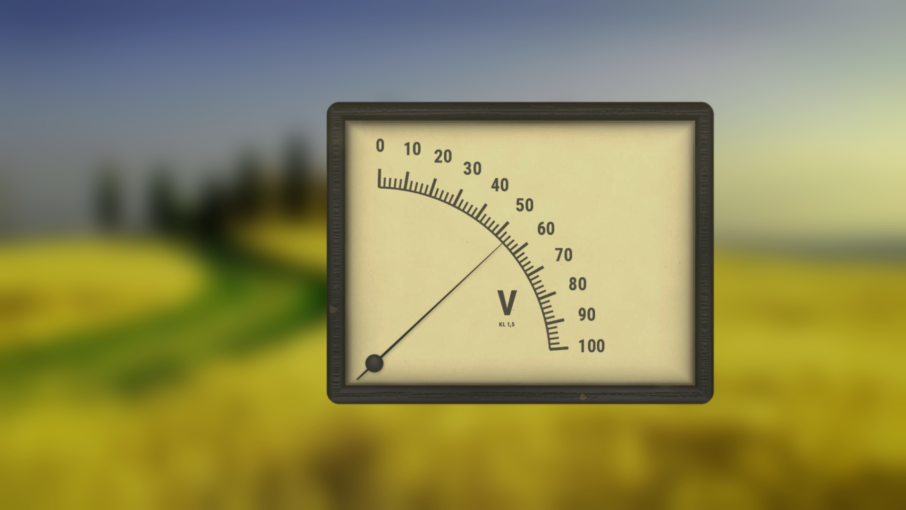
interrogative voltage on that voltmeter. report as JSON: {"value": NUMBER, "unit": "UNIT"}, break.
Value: {"value": 54, "unit": "V"}
